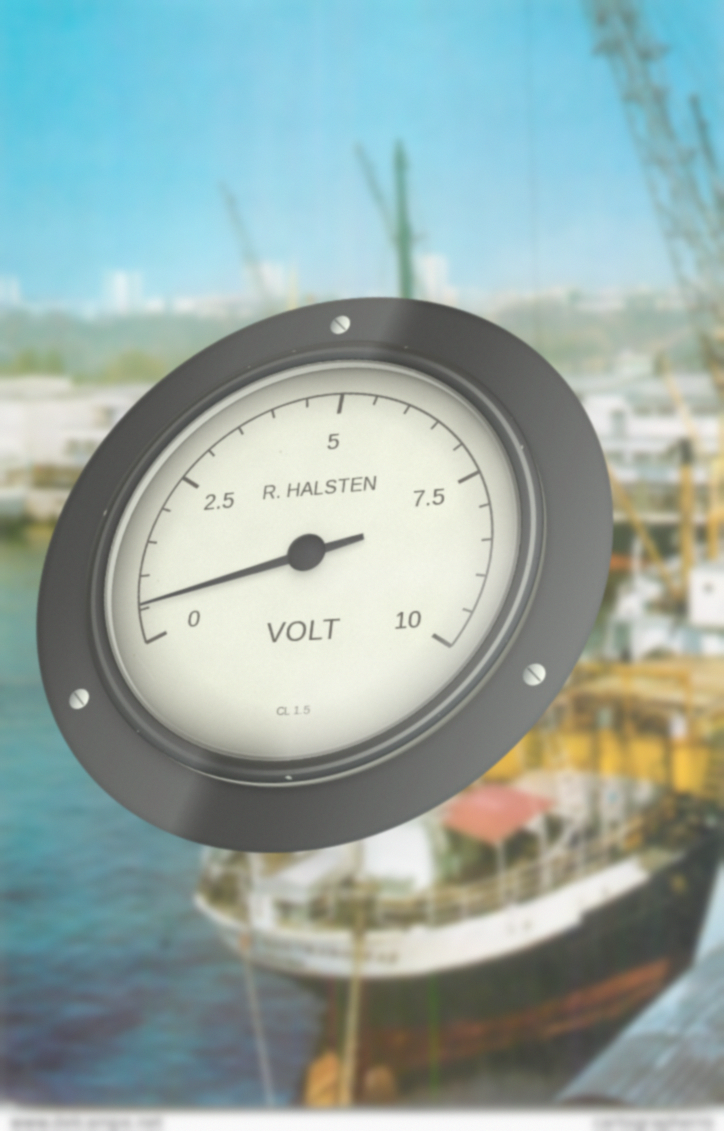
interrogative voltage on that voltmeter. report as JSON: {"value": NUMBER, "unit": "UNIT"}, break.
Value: {"value": 0.5, "unit": "V"}
